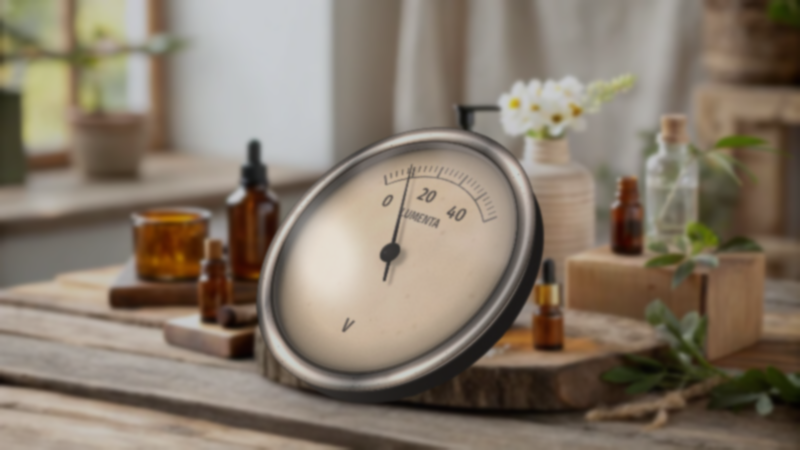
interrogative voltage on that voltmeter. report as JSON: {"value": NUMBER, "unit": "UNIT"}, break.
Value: {"value": 10, "unit": "V"}
